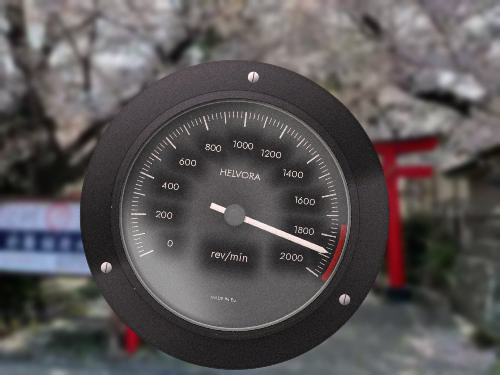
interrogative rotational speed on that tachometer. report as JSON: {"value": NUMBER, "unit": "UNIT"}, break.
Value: {"value": 1880, "unit": "rpm"}
